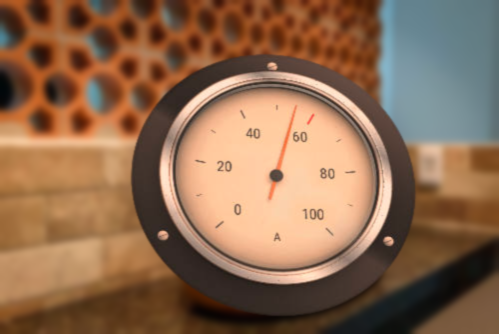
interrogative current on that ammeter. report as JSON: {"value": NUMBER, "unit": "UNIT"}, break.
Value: {"value": 55, "unit": "A"}
